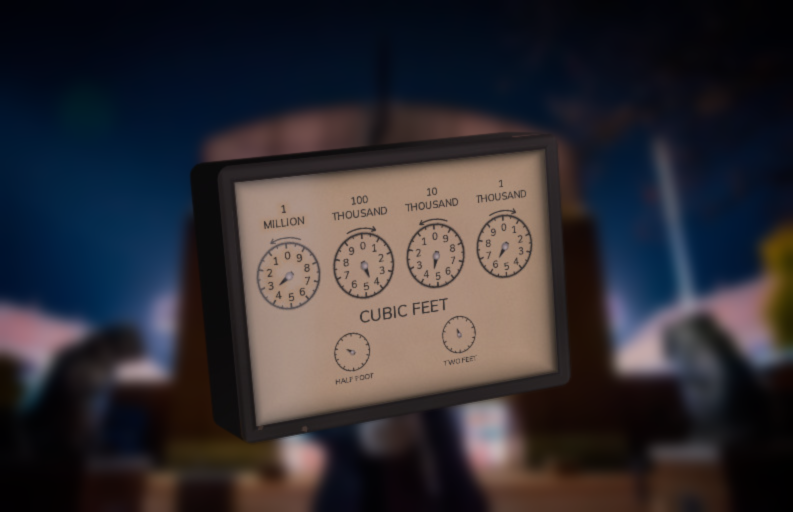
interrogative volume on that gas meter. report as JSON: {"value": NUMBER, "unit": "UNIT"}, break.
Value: {"value": 344600, "unit": "ft³"}
